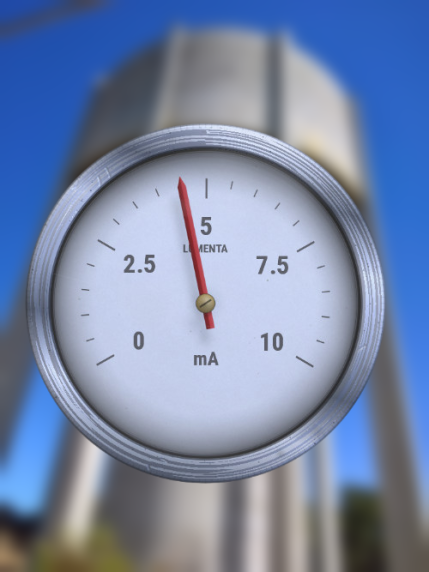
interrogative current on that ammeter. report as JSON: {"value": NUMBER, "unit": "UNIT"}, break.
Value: {"value": 4.5, "unit": "mA"}
